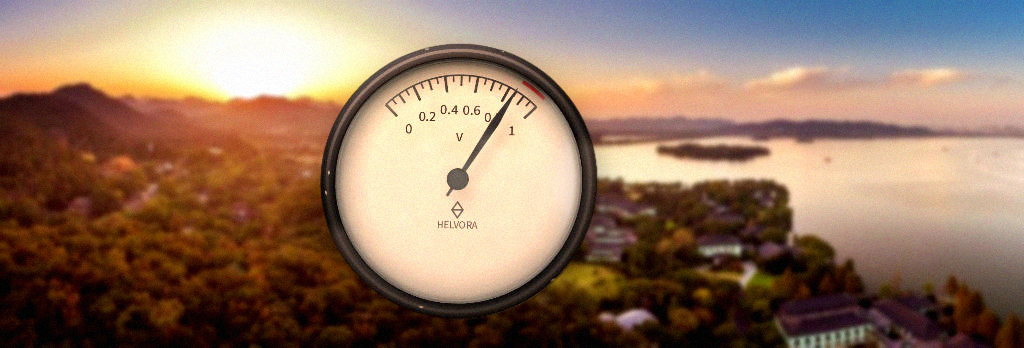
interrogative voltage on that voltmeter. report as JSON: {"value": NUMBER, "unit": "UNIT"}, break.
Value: {"value": 0.85, "unit": "V"}
